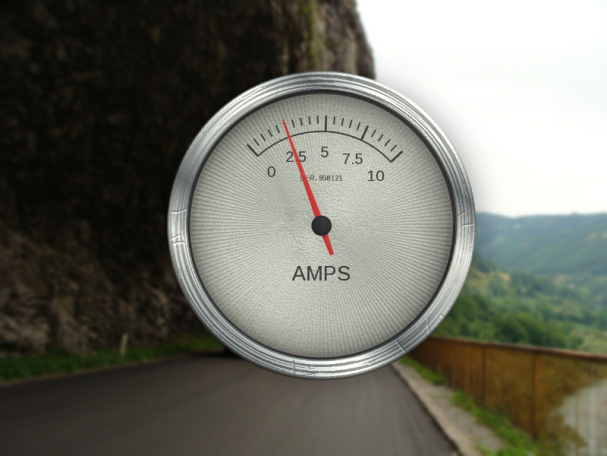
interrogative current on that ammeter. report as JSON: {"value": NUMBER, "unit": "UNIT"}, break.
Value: {"value": 2.5, "unit": "A"}
